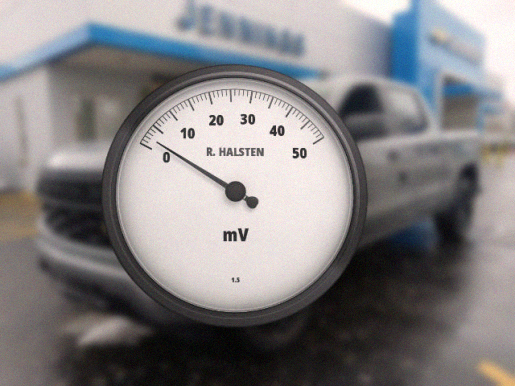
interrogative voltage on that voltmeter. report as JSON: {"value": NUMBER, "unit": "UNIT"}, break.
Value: {"value": 2, "unit": "mV"}
